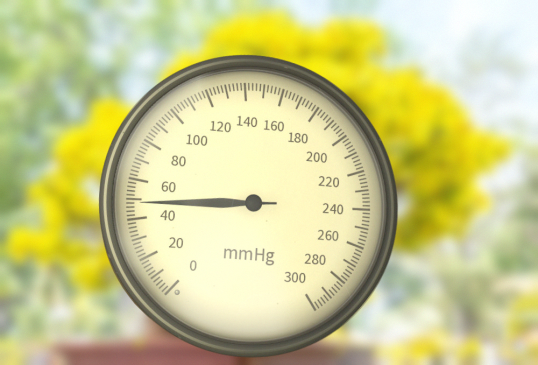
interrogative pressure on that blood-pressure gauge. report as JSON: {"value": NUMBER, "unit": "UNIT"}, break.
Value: {"value": 48, "unit": "mmHg"}
